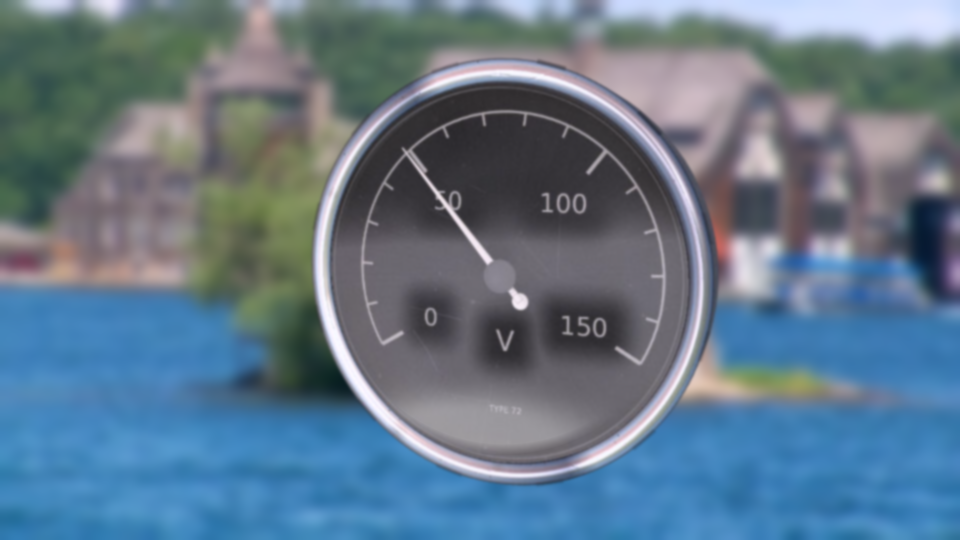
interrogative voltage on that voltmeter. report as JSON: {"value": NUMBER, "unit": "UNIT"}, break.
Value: {"value": 50, "unit": "V"}
